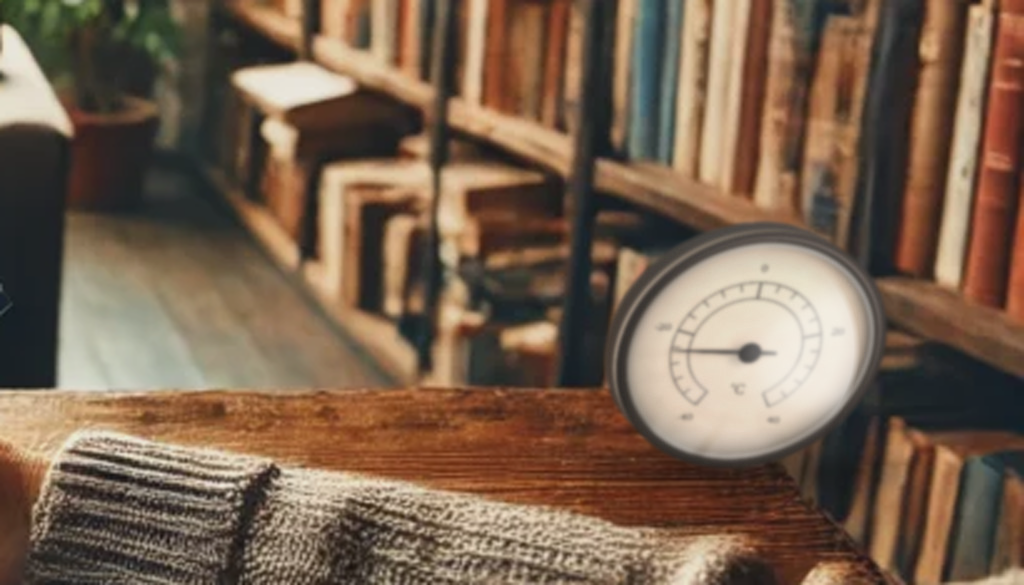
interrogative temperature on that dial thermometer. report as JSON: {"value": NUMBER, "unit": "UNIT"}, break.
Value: {"value": -24, "unit": "°C"}
